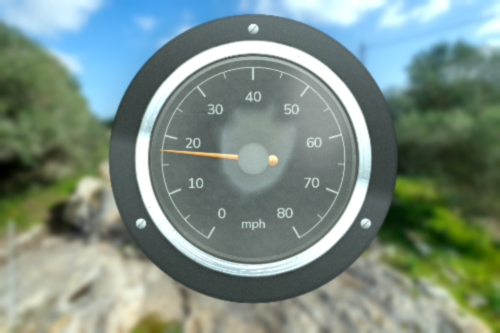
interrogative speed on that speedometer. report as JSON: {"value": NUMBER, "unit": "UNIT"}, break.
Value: {"value": 17.5, "unit": "mph"}
